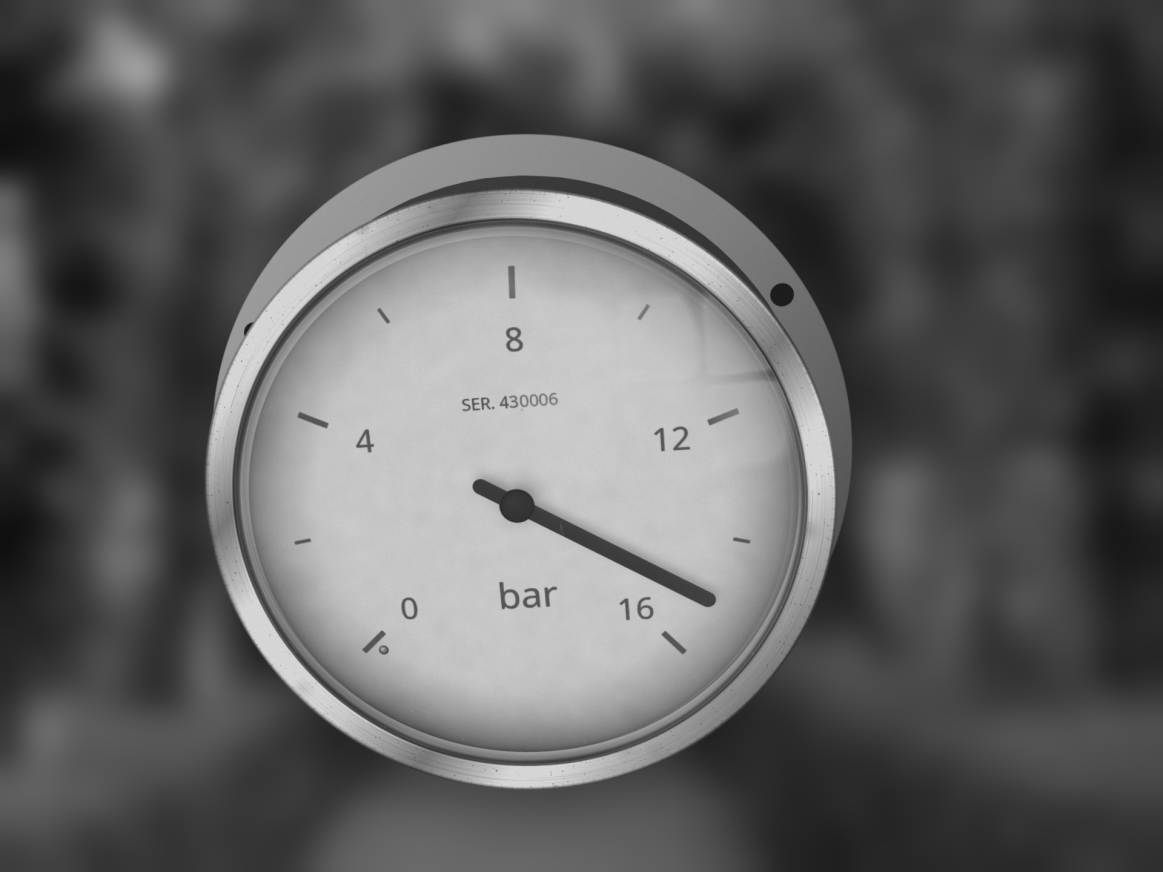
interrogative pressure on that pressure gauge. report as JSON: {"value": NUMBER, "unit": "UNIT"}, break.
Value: {"value": 15, "unit": "bar"}
